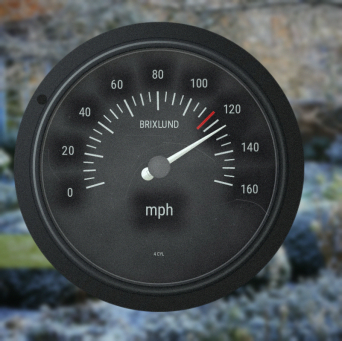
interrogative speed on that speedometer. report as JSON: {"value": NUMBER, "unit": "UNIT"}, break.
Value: {"value": 125, "unit": "mph"}
